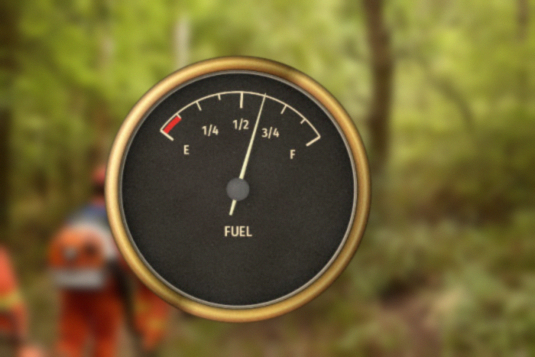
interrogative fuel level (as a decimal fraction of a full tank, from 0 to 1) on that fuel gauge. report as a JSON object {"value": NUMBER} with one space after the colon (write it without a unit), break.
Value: {"value": 0.625}
